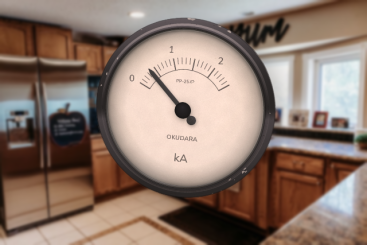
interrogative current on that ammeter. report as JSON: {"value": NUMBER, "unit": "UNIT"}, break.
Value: {"value": 0.4, "unit": "kA"}
